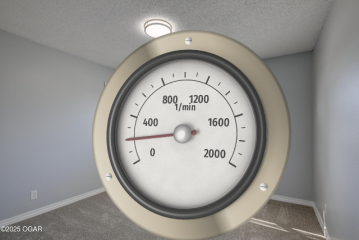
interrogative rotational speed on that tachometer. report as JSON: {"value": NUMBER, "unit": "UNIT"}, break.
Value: {"value": 200, "unit": "rpm"}
